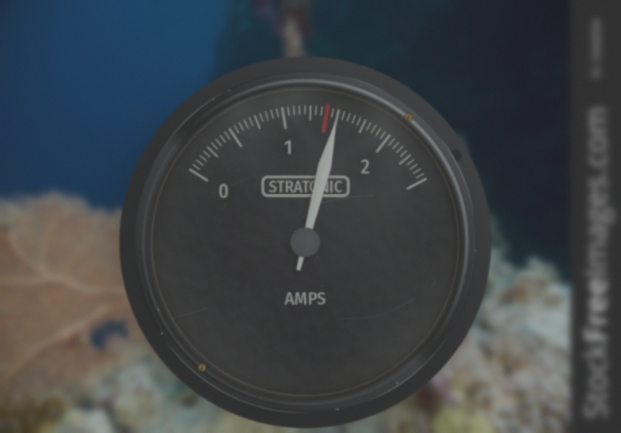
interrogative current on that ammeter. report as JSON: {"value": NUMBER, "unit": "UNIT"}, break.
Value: {"value": 1.5, "unit": "A"}
